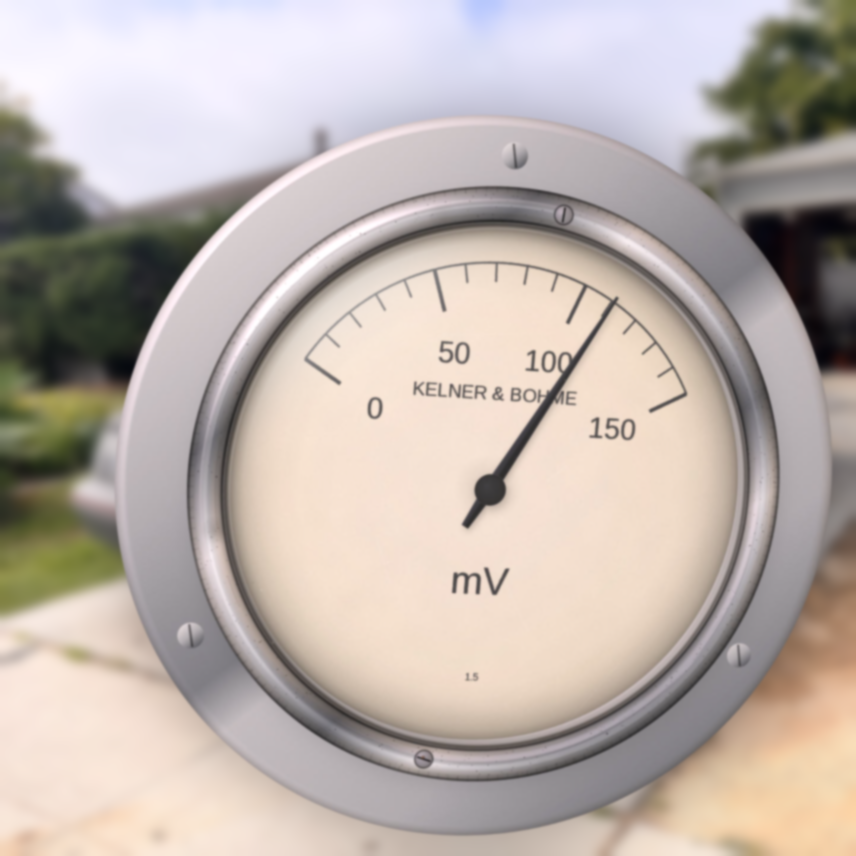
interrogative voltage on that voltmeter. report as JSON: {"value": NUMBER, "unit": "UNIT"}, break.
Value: {"value": 110, "unit": "mV"}
